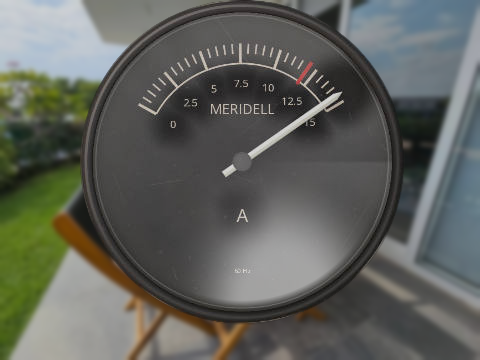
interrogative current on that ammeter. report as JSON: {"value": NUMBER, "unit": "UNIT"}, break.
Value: {"value": 14.5, "unit": "A"}
